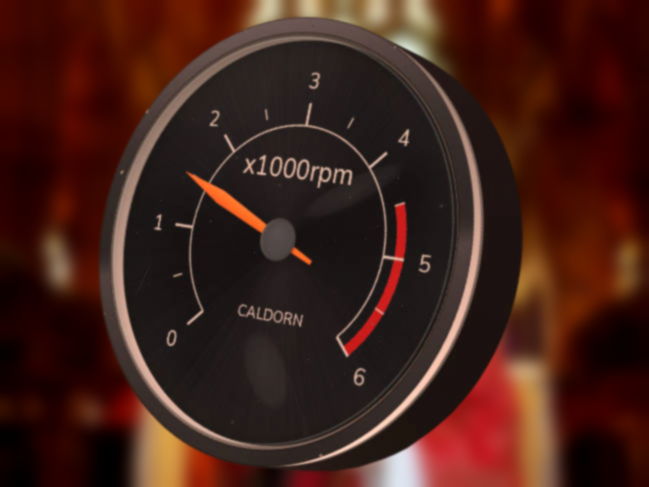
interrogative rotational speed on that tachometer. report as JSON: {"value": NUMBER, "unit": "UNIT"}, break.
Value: {"value": 1500, "unit": "rpm"}
